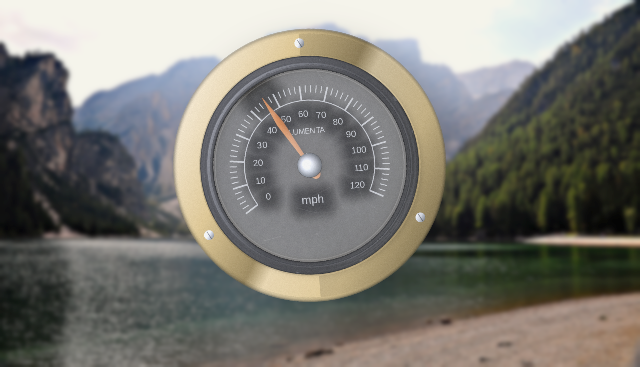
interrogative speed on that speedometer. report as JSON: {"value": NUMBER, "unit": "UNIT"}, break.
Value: {"value": 46, "unit": "mph"}
